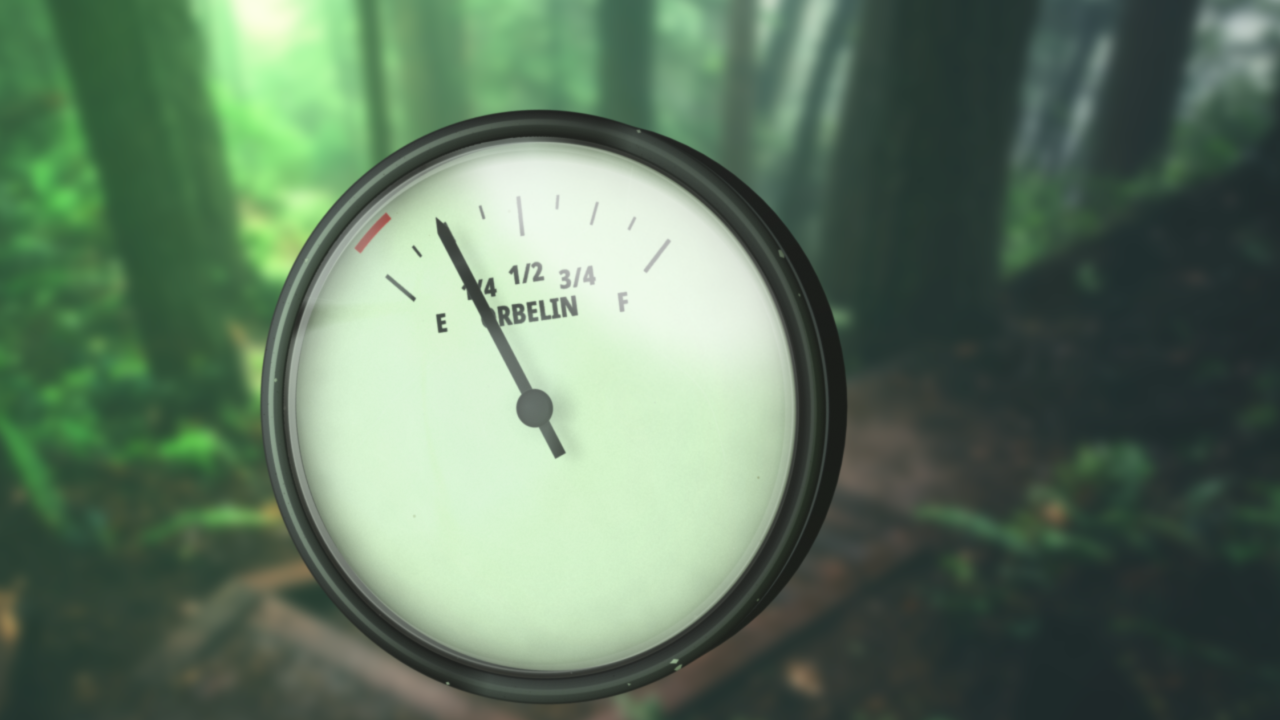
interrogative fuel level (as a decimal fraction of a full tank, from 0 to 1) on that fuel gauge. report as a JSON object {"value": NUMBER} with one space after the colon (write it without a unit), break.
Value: {"value": 0.25}
